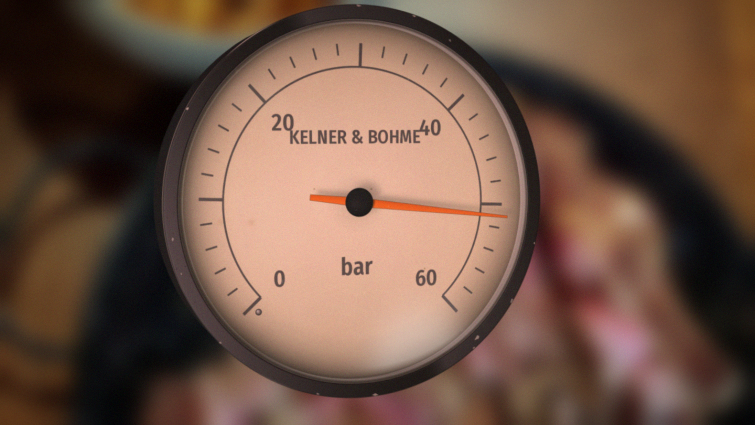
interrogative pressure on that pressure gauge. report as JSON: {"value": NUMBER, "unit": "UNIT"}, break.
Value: {"value": 51, "unit": "bar"}
